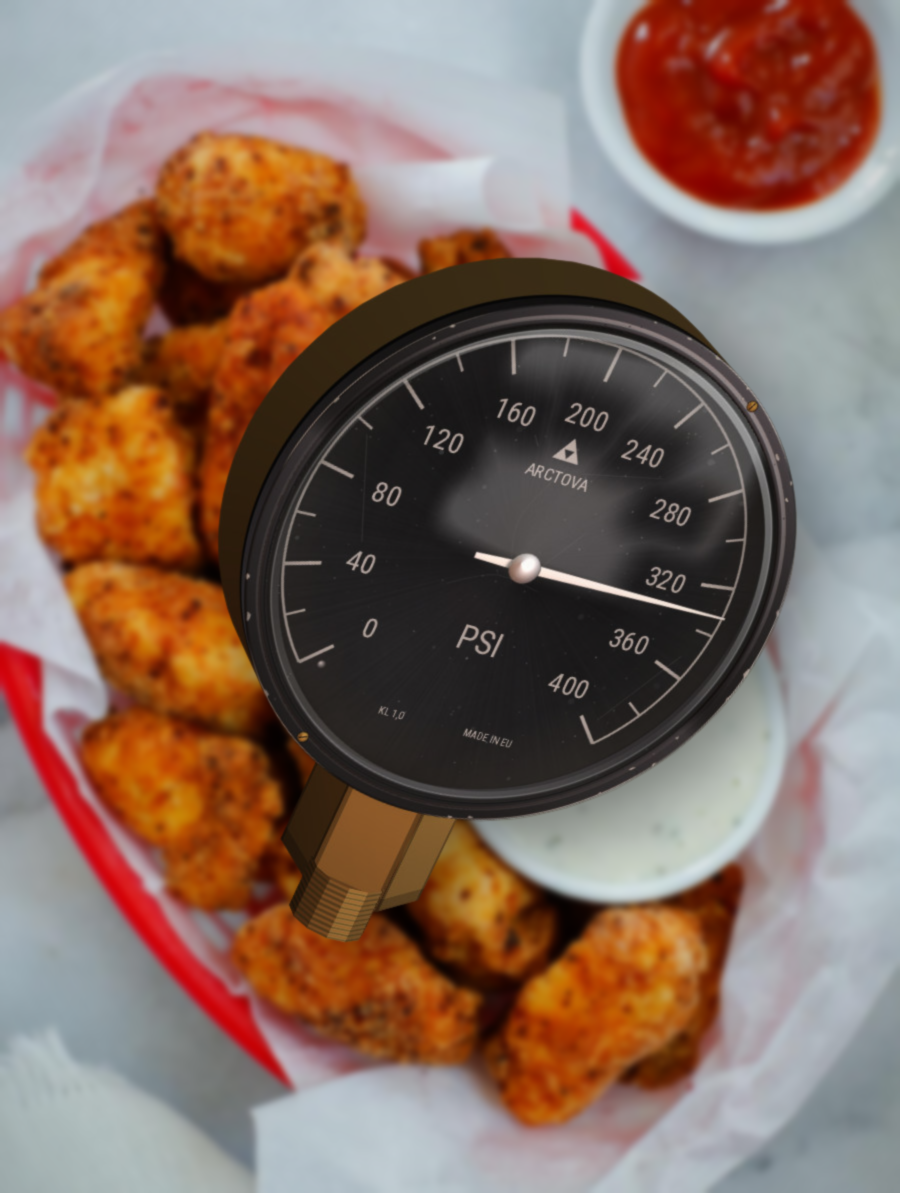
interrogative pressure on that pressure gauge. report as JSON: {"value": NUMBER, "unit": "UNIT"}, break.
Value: {"value": 330, "unit": "psi"}
